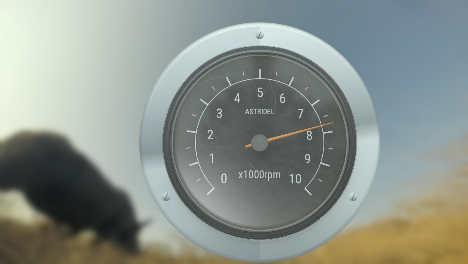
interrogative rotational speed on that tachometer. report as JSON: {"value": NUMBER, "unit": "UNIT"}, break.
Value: {"value": 7750, "unit": "rpm"}
